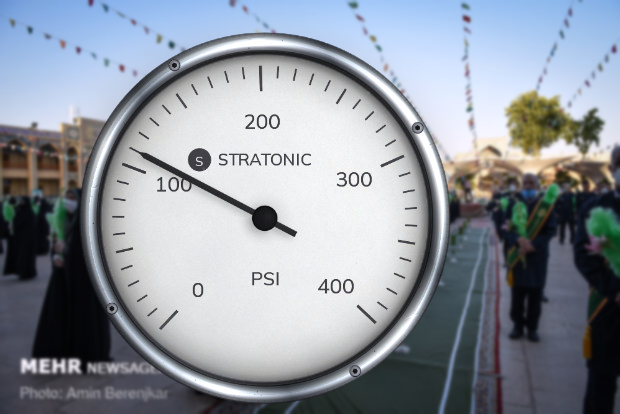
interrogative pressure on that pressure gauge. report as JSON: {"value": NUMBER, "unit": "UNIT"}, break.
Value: {"value": 110, "unit": "psi"}
